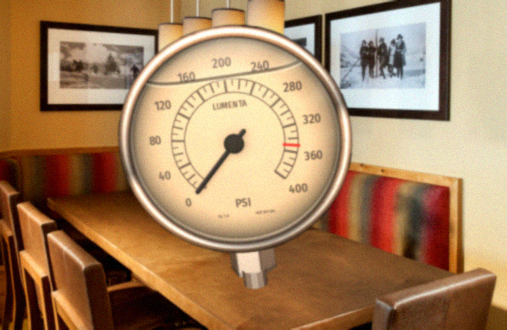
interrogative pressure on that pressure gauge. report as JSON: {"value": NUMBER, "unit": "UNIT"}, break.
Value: {"value": 0, "unit": "psi"}
